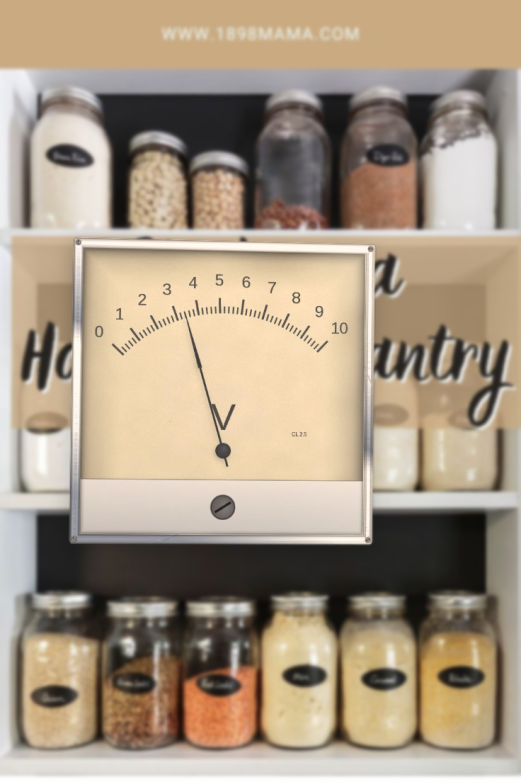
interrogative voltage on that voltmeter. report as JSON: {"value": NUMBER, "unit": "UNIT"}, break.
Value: {"value": 3.4, "unit": "V"}
